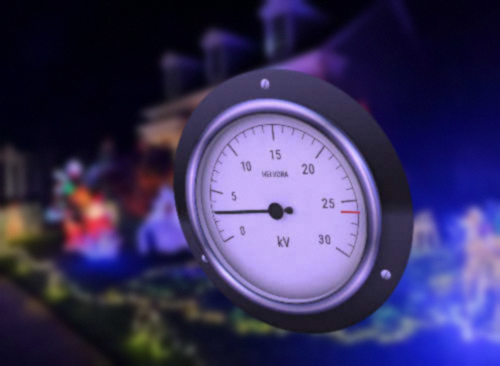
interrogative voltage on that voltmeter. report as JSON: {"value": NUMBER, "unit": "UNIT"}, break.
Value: {"value": 3, "unit": "kV"}
